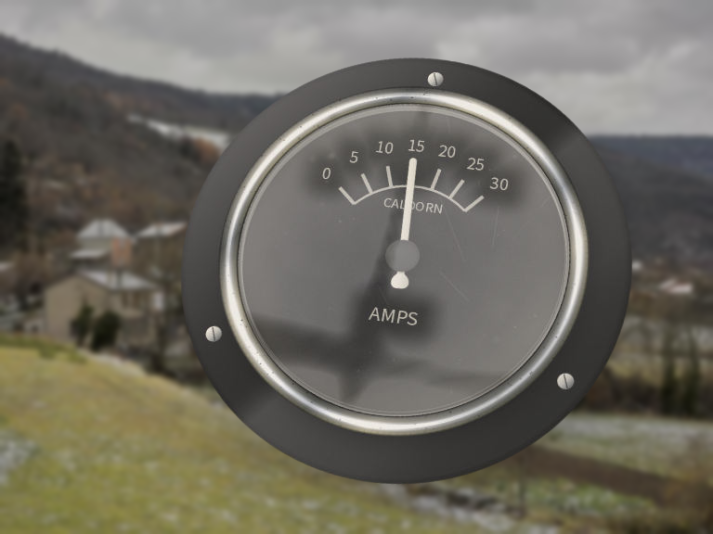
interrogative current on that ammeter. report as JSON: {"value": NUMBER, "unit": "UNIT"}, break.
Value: {"value": 15, "unit": "A"}
